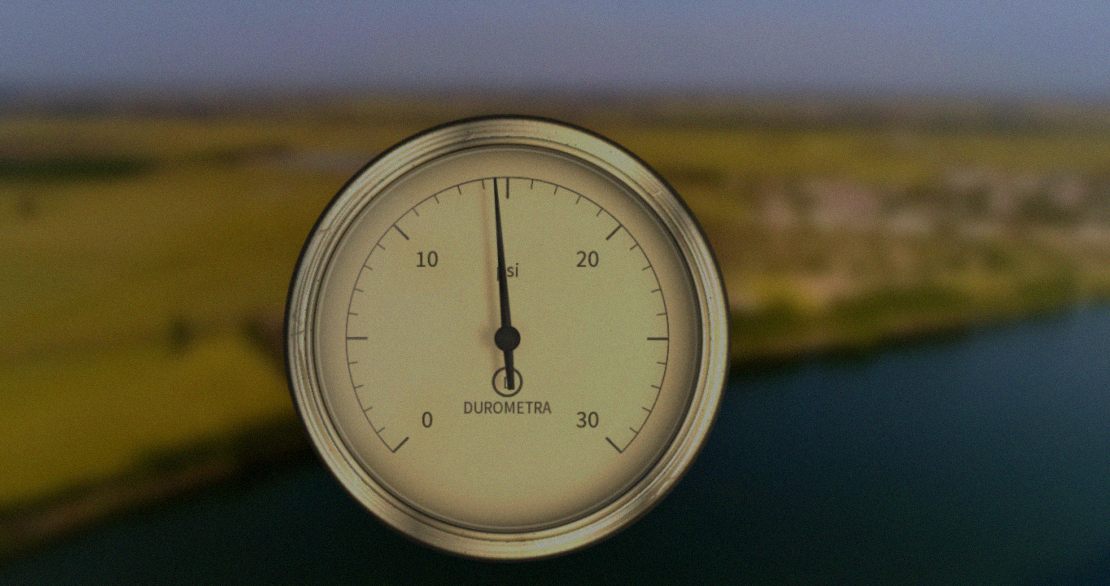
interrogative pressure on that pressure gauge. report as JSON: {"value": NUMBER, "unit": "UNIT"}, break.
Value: {"value": 14.5, "unit": "psi"}
